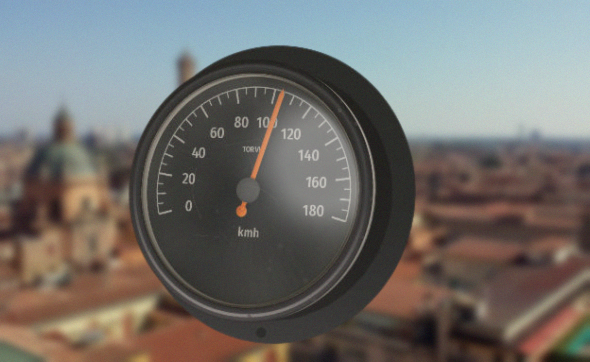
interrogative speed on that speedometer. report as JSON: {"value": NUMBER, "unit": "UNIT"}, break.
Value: {"value": 105, "unit": "km/h"}
